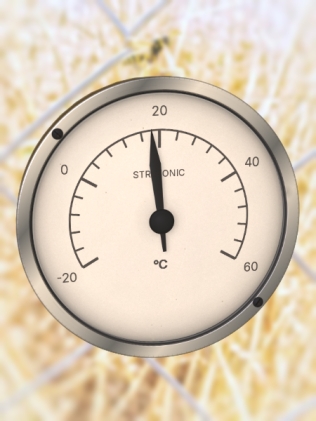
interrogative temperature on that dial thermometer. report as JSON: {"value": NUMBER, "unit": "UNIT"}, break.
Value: {"value": 18, "unit": "°C"}
